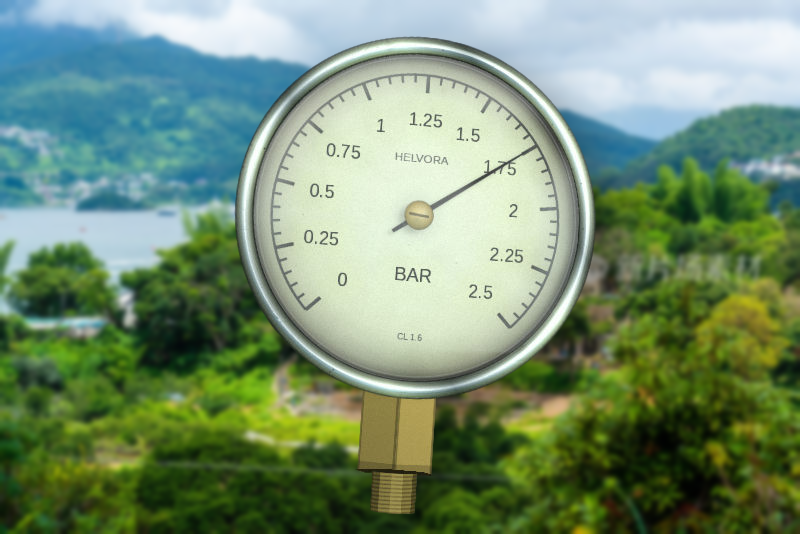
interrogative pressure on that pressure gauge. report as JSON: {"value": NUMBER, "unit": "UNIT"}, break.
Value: {"value": 1.75, "unit": "bar"}
